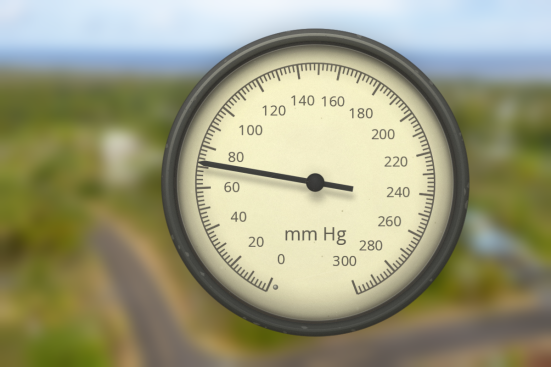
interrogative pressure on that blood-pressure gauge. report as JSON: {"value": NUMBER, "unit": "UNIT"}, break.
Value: {"value": 72, "unit": "mmHg"}
